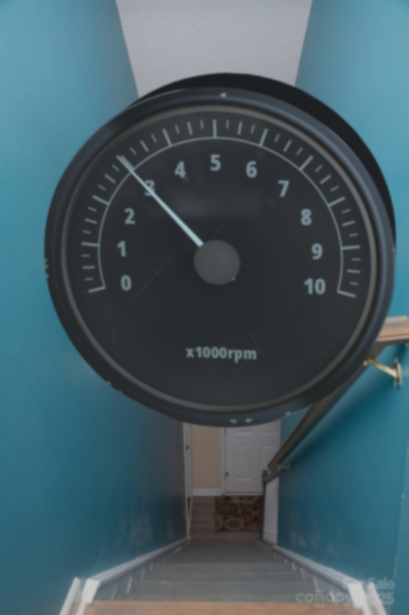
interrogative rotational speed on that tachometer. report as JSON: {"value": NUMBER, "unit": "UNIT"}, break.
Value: {"value": 3000, "unit": "rpm"}
